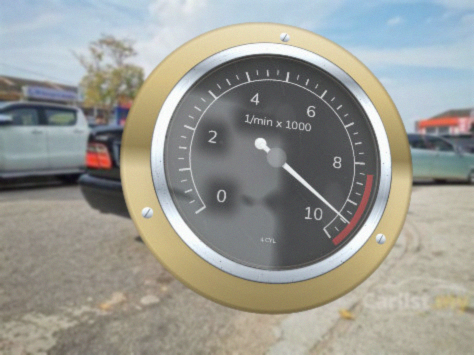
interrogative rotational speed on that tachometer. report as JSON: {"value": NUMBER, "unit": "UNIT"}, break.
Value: {"value": 9500, "unit": "rpm"}
